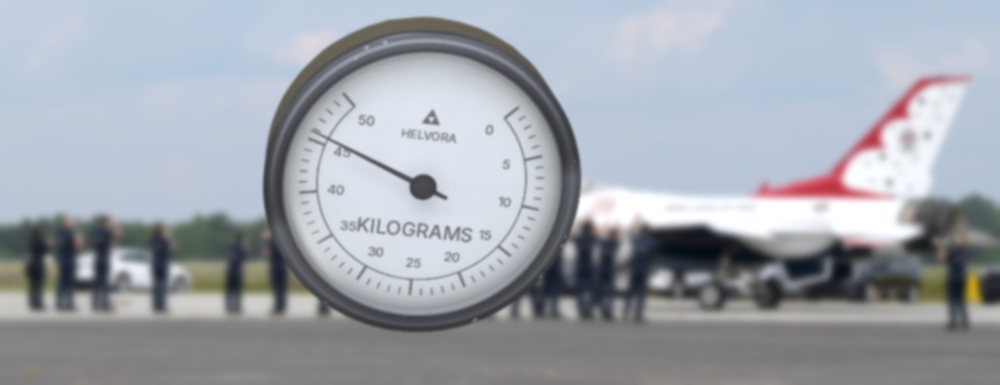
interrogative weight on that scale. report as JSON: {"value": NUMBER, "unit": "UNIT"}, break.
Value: {"value": 46, "unit": "kg"}
